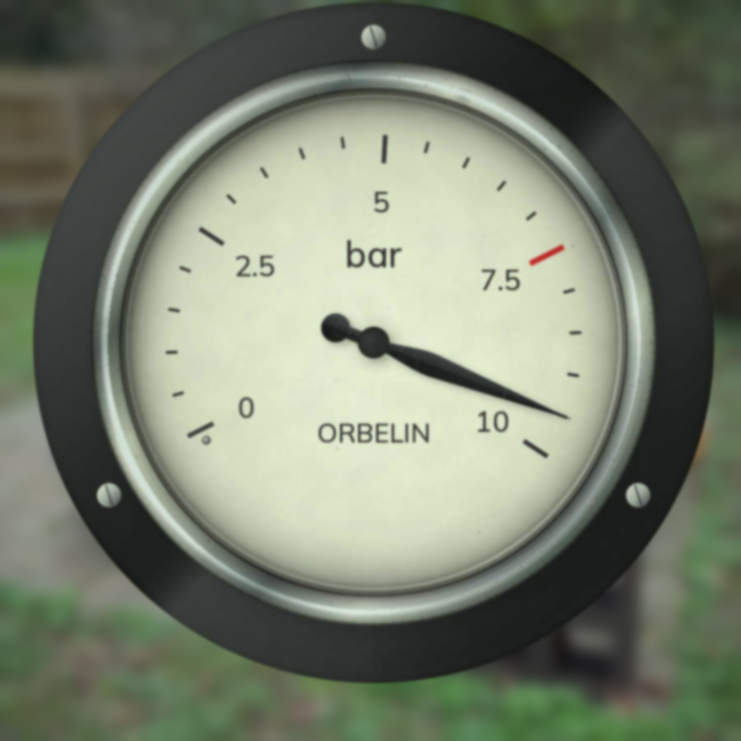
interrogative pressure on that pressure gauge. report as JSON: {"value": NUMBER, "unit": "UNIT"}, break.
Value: {"value": 9.5, "unit": "bar"}
